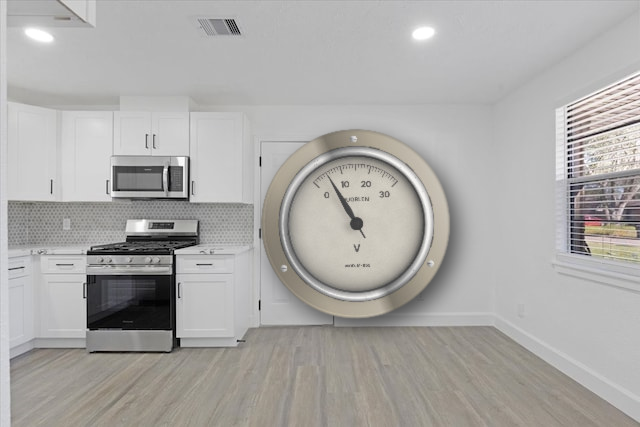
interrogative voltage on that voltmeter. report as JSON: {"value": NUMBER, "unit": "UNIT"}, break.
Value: {"value": 5, "unit": "V"}
